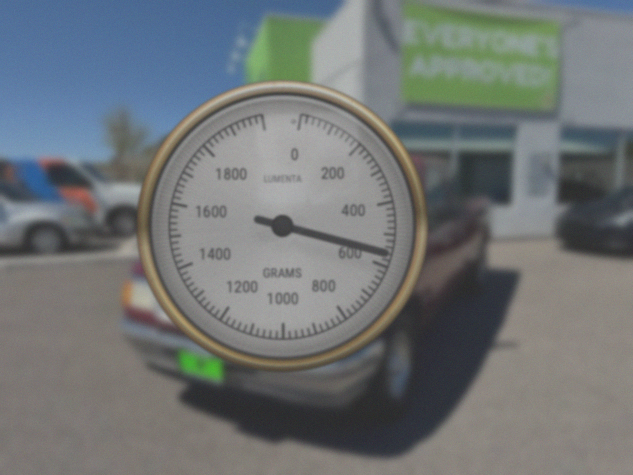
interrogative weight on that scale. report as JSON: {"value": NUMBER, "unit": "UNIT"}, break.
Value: {"value": 560, "unit": "g"}
